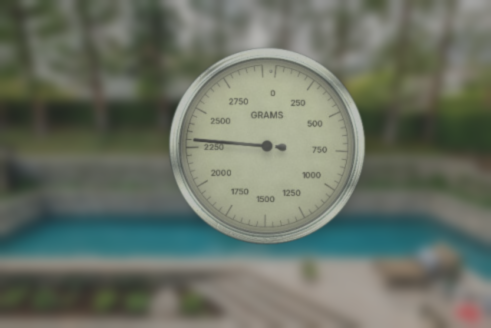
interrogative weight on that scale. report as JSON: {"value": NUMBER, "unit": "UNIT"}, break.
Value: {"value": 2300, "unit": "g"}
